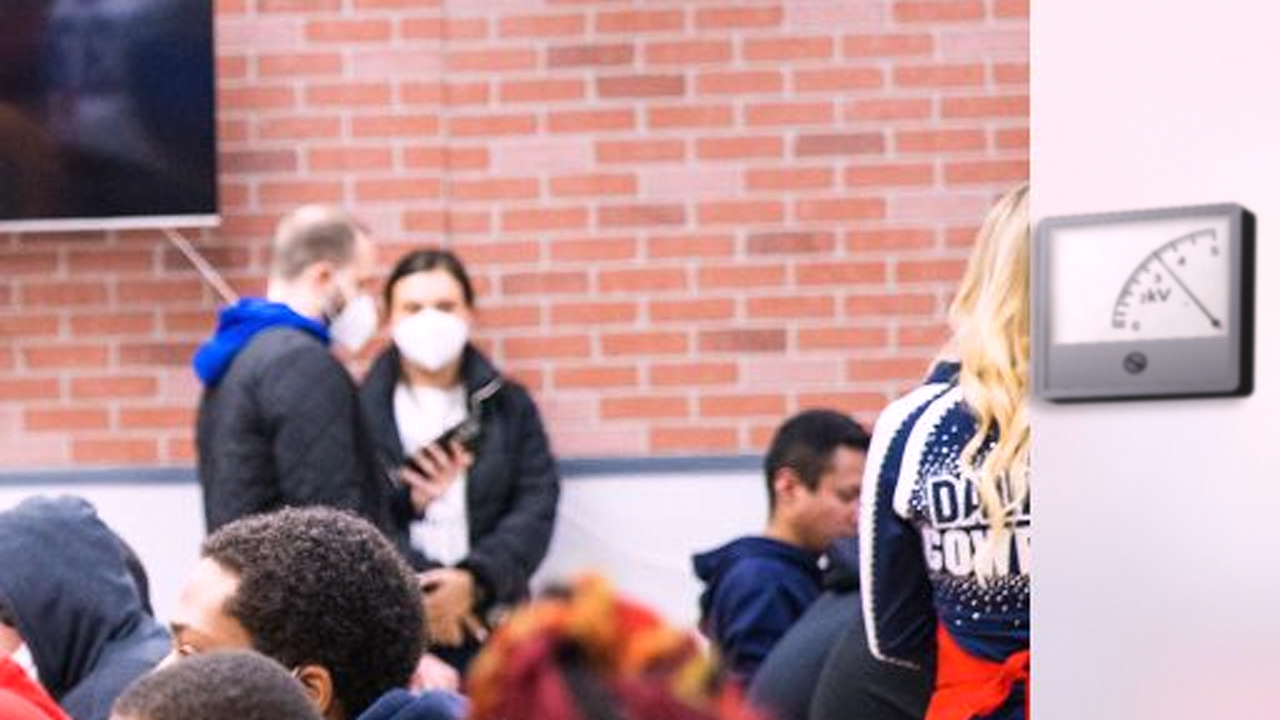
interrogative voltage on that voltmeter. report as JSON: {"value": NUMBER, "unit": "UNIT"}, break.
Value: {"value": 3.5, "unit": "kV"}
